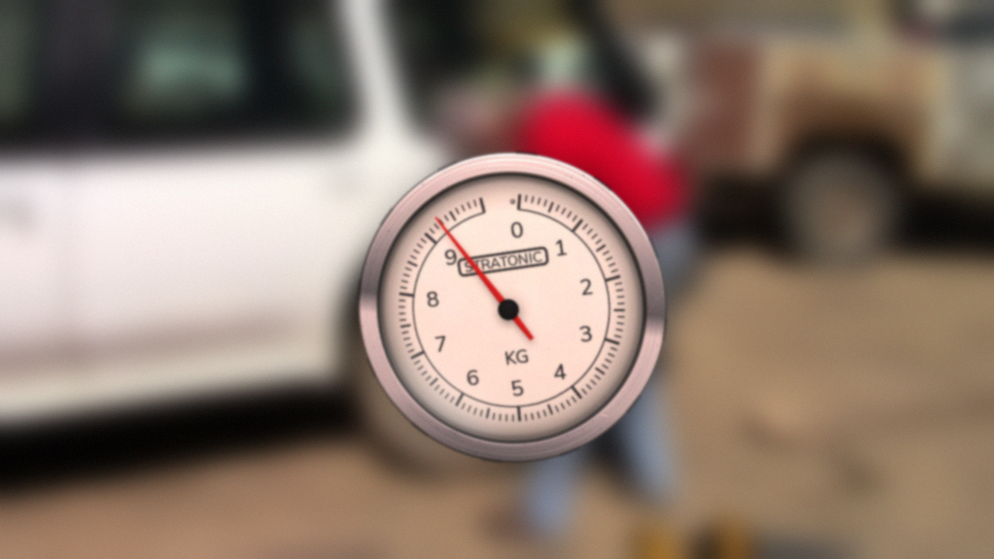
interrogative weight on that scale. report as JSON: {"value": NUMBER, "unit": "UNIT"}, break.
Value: {"value": 9.3, "unit": "kg"}
